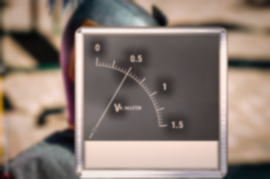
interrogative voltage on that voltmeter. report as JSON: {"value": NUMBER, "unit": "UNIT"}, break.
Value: {"value": 0.5, "unit": "V"}
